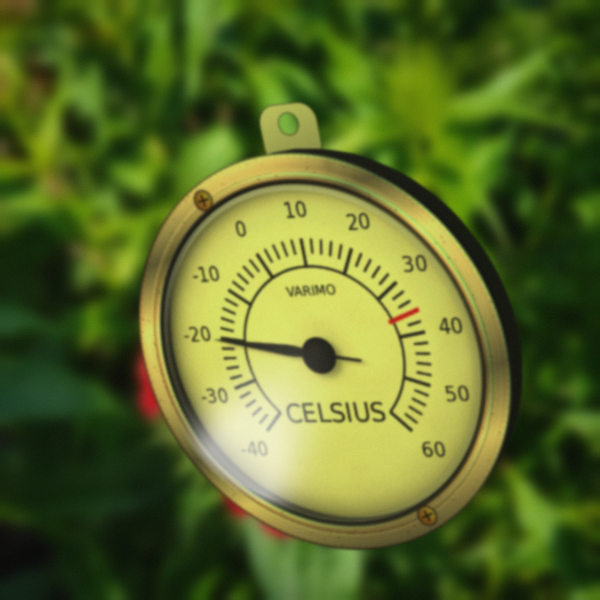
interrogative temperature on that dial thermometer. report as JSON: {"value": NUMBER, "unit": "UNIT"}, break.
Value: {"value": -20, "unit": "°C"}
